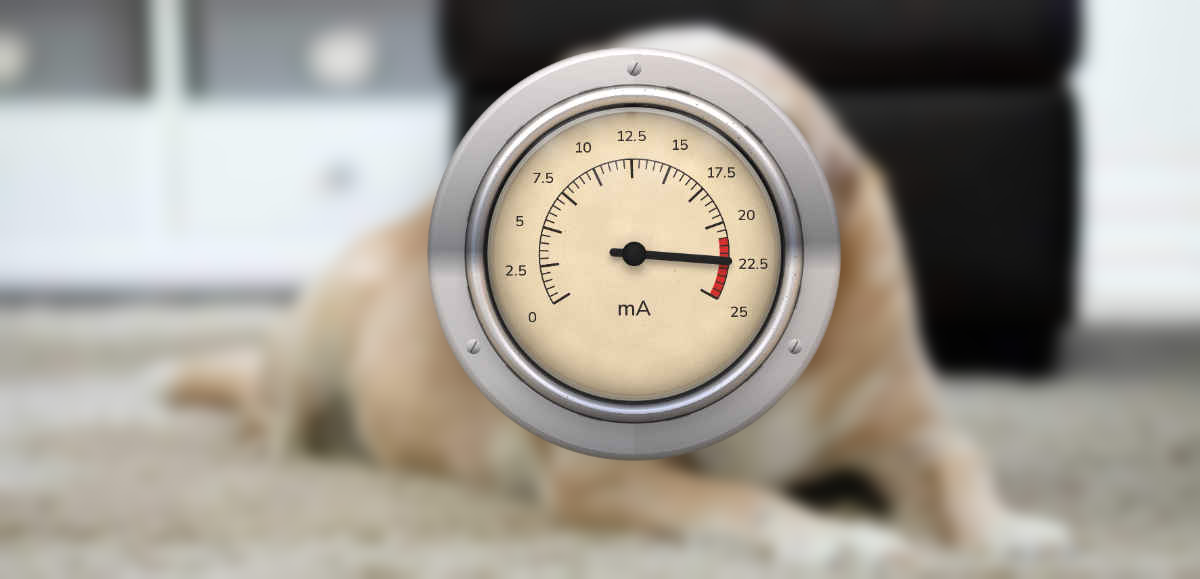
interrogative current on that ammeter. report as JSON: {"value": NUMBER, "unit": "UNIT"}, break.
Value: {"value": 22.5, "unit": "mA"}
